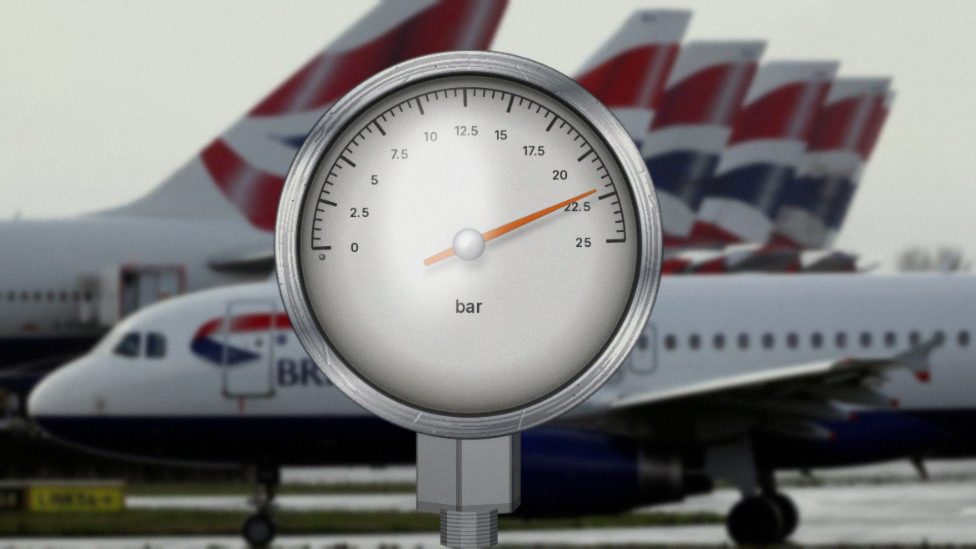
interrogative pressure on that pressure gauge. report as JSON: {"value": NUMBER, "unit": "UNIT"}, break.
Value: {"value": 22, "unit": "bar"}
